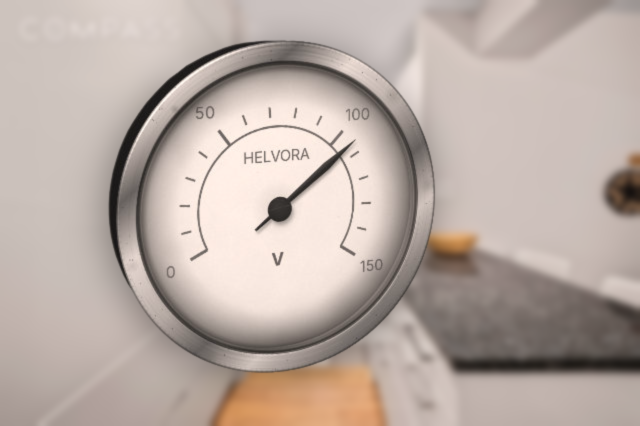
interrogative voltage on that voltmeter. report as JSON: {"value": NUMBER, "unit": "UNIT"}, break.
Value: {"value": 105, "unit": "V"}
